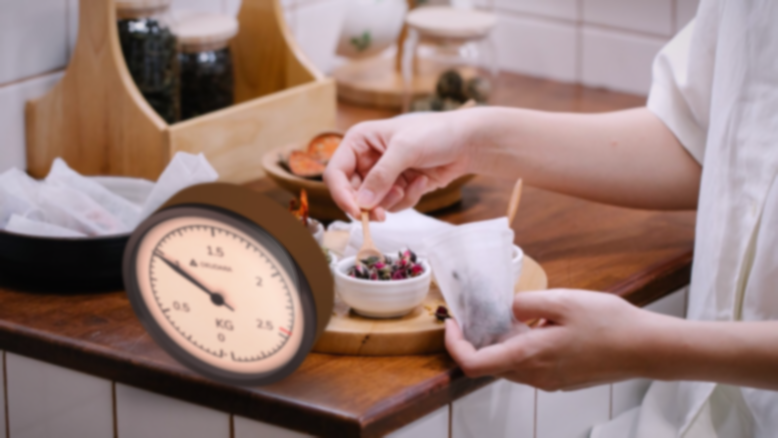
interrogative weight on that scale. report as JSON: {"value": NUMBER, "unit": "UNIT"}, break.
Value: {"value": 1, "unit": "kg"}
